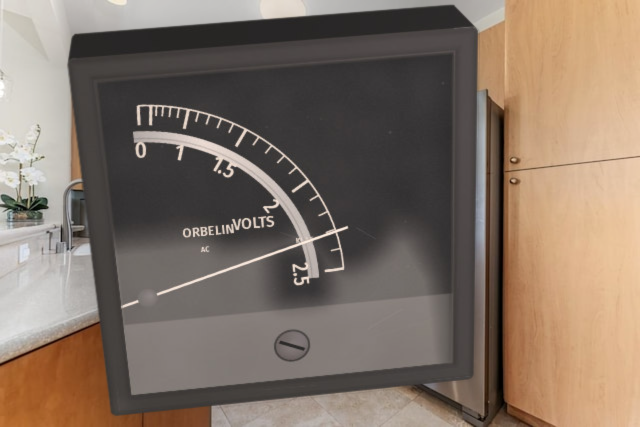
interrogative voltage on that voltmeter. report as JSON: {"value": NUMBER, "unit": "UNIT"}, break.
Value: {"value": 2.3, "unit": "V"}
